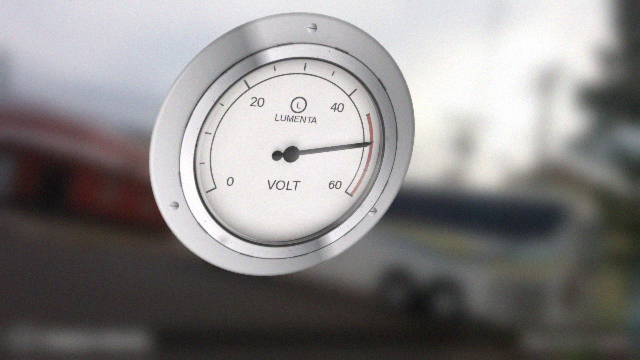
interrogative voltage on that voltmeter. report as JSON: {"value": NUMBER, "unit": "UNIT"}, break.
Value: {"value": 50, "unit": "V"}
